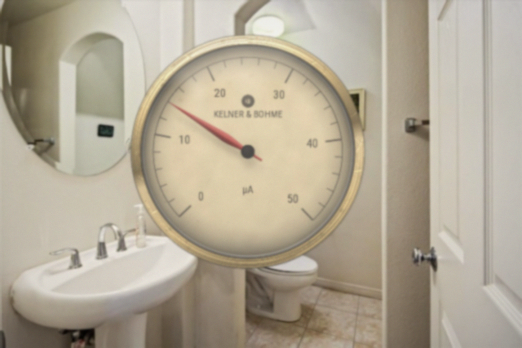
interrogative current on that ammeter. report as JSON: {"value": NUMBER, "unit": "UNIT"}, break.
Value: {"value": 14, "unit": "µA"}
